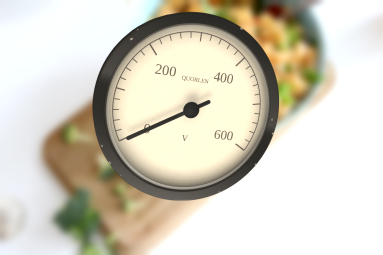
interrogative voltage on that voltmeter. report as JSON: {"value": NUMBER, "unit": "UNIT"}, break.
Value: {"value": 0, "unit": "V"}
